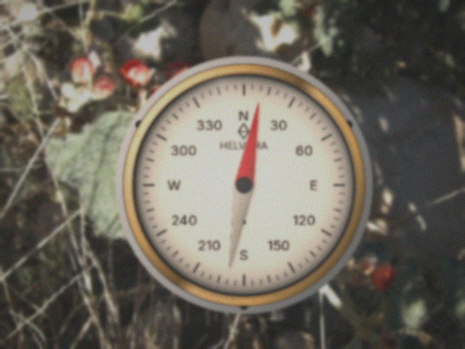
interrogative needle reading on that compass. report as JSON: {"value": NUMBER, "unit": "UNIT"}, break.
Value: {"value": 10, "unit": "°"}
